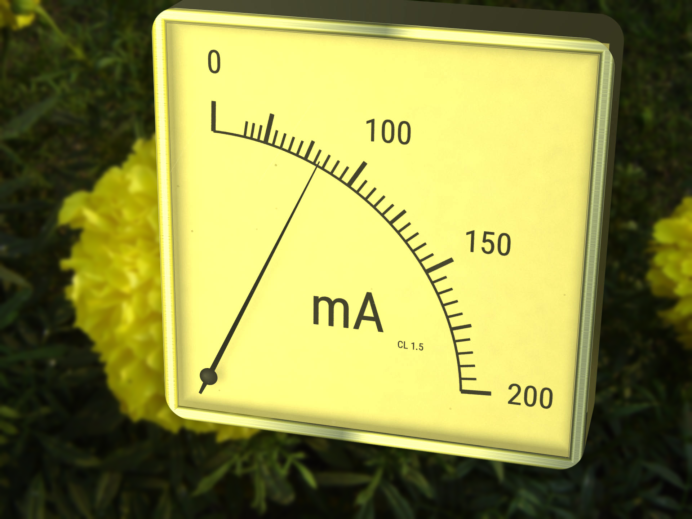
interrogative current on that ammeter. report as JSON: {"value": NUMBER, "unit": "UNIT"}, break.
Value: {"value": 82.5, "unit": "mA"}
